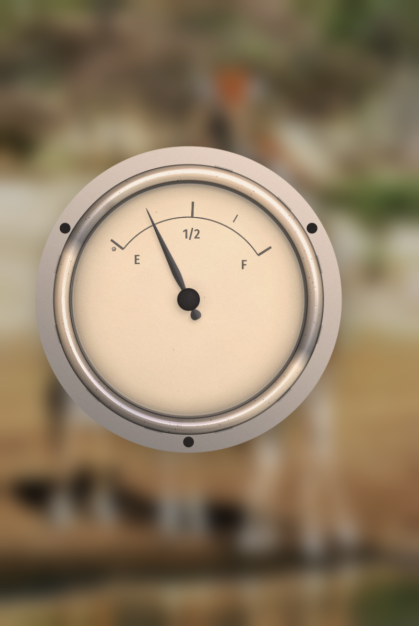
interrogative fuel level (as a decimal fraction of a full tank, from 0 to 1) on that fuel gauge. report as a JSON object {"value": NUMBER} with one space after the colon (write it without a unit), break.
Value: {"value": 0.25}
